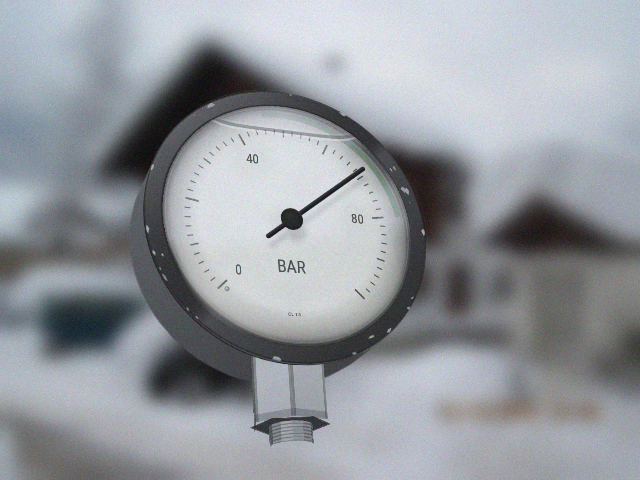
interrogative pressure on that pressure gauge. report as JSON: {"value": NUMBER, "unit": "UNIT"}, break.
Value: {"value": 69, "unit": "bar"}
